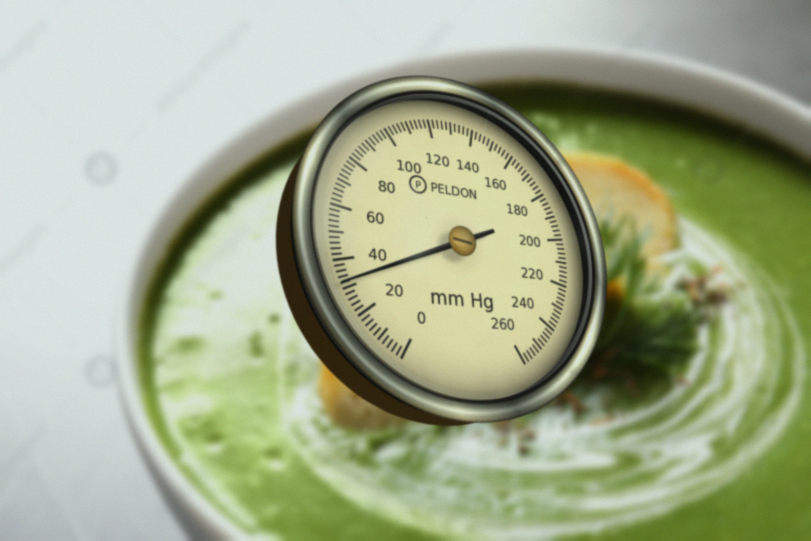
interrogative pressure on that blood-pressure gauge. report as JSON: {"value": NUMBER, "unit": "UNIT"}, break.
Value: {"value": 32, "unit": "mmHg"}
